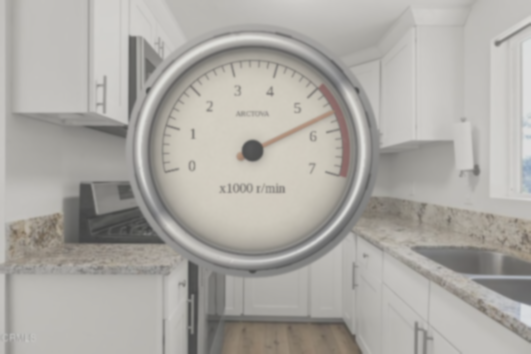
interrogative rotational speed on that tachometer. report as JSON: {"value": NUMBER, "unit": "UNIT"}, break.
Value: {"value": 5600, "unit": "rpm"}
